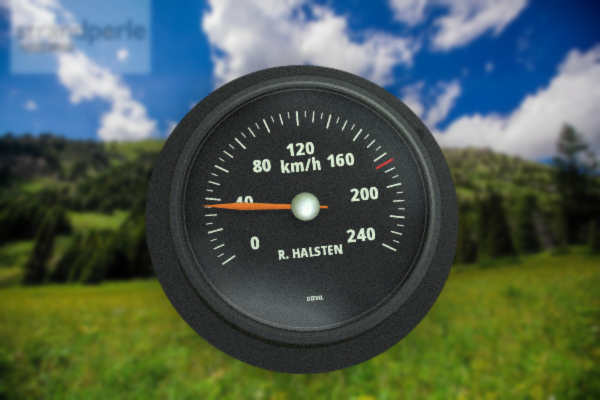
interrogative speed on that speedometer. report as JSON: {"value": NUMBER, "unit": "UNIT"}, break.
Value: {"value": 35, "unit": "km/h"}
